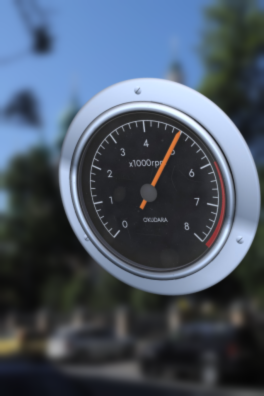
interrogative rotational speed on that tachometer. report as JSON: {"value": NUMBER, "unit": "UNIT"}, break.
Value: {"value": 5000, "unit": "rpm"}
